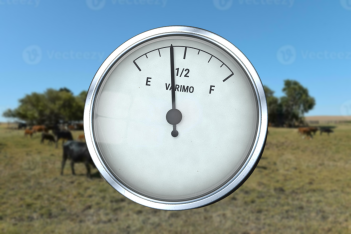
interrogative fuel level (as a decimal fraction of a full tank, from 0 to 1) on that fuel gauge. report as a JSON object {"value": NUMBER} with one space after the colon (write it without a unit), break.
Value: {"value": 0.375}
